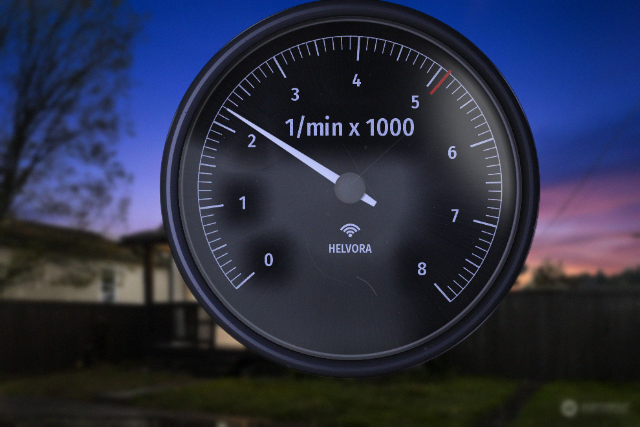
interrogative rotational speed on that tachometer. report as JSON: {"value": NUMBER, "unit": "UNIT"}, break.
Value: {"value": 2200, "unit": "rpm"}
